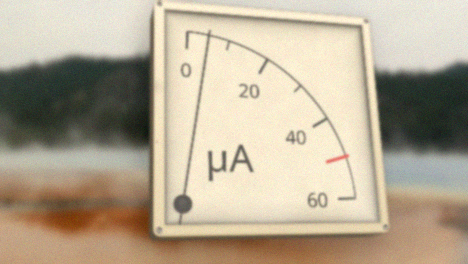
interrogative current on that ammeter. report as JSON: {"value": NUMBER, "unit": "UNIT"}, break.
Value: {"value": 5, "unit": "µA"}
